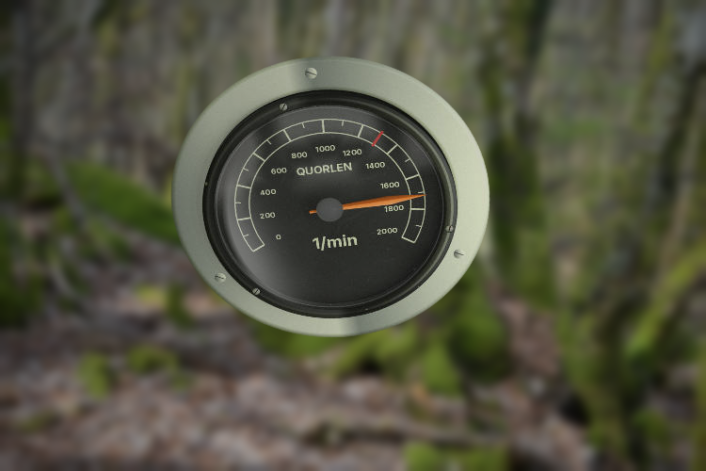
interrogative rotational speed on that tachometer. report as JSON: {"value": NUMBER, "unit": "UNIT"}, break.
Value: {"value": 1700, "unit": "rpm"}
